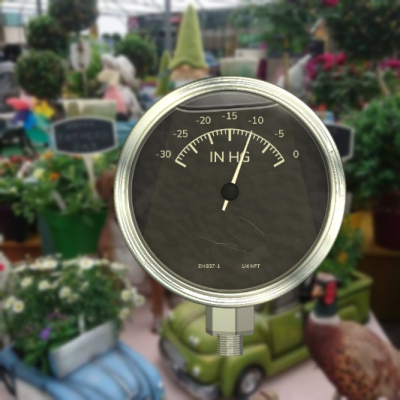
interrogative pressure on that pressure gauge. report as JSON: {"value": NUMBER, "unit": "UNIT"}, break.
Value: {"value": -10, "unit": "inHg"}
